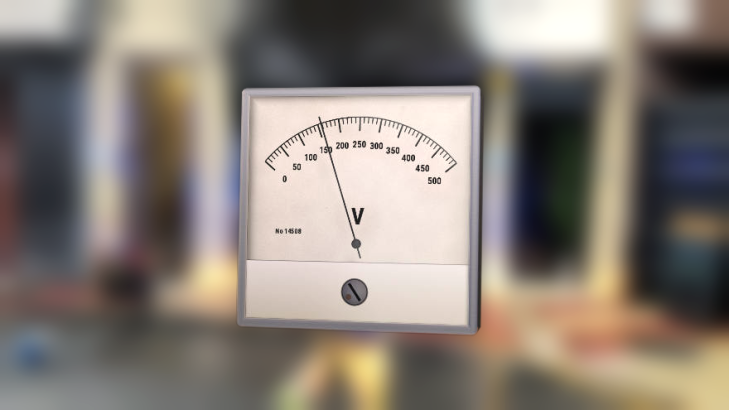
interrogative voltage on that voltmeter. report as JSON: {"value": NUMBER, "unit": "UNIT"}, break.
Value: {"value": 160, "unit": "V"}
